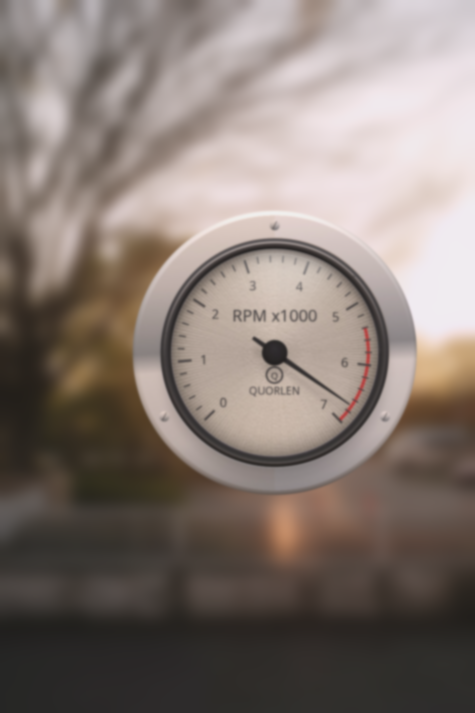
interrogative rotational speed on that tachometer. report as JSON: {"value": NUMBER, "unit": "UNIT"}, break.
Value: {"value": 6700, "unit": "rpm"}
